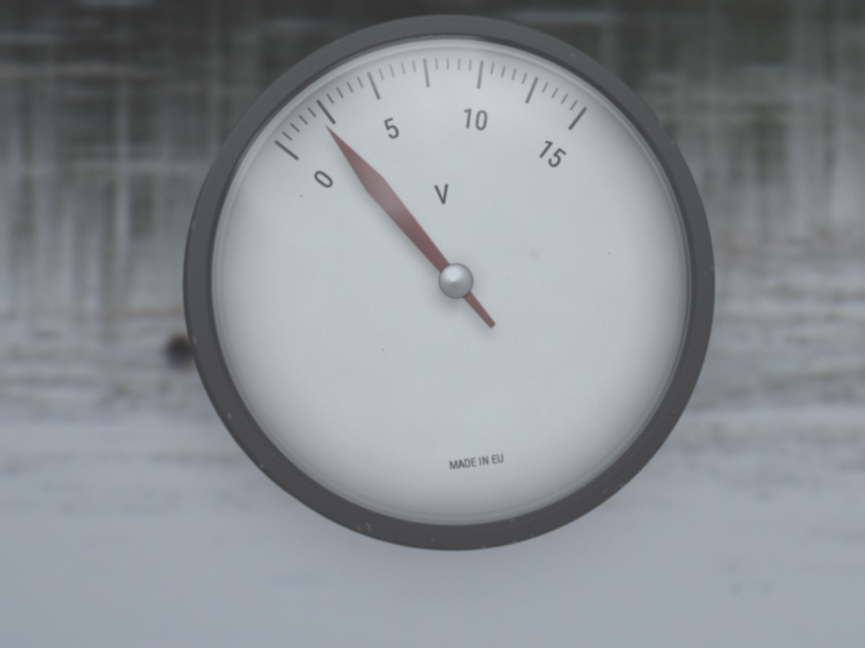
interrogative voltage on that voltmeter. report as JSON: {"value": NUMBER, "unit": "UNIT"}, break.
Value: {"value": 2, "unit": "V"}
